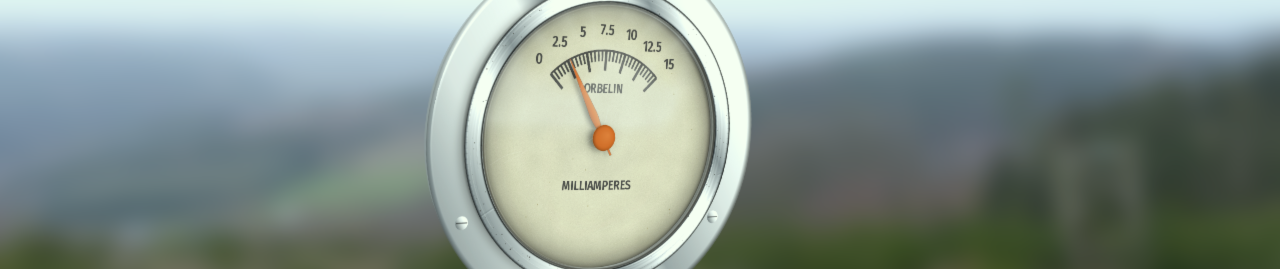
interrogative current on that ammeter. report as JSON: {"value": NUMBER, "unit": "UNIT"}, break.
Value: {"value": 2.5, "unit": "mA"}
